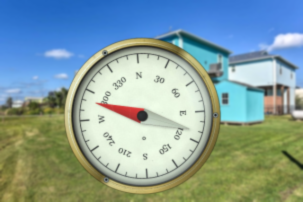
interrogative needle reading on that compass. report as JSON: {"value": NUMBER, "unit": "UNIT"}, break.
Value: {"value": 290, "unit": "°"}
